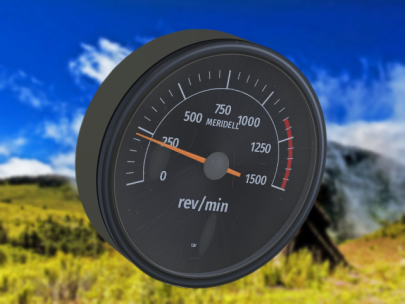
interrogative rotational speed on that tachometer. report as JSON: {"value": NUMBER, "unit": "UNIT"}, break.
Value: {"value": 225, "unit": "rpm"}
